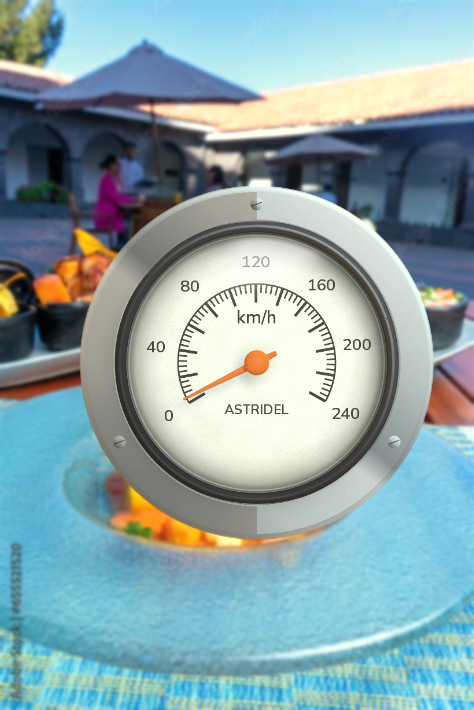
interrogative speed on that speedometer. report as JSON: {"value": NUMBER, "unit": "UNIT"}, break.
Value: {"value": 4, "unit": "km/h"}
